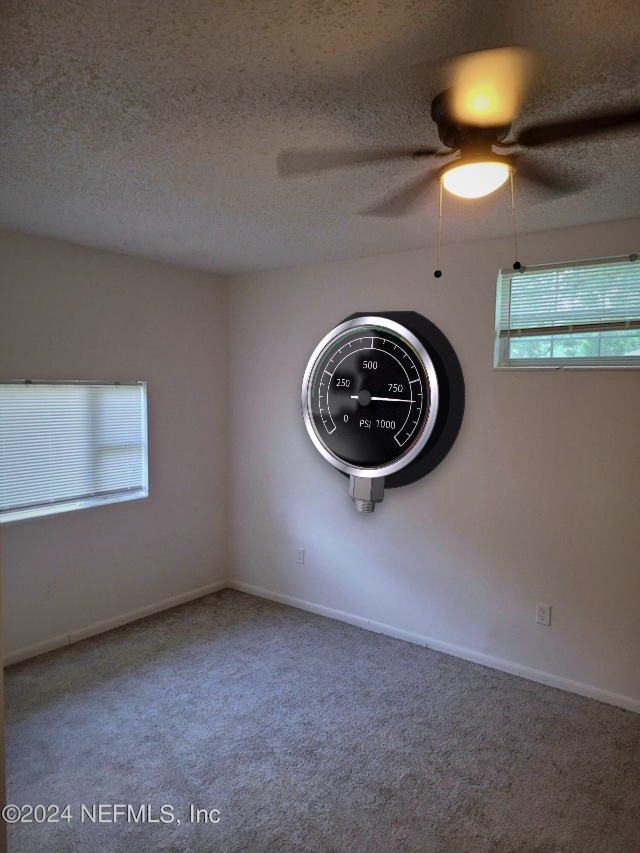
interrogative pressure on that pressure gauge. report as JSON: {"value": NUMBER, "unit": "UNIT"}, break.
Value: {"value": 825, "unit": "psi"}
